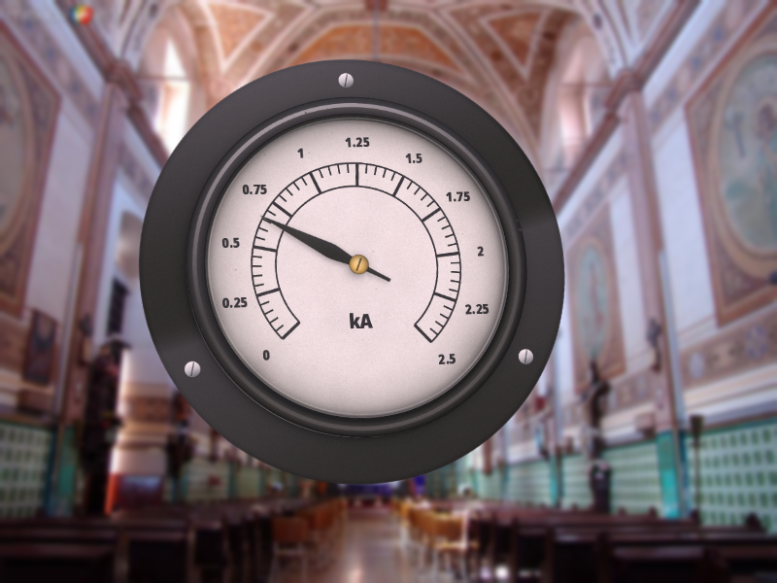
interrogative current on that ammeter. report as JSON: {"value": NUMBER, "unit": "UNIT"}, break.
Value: {"value": 0.65, "unit": "kA"}
